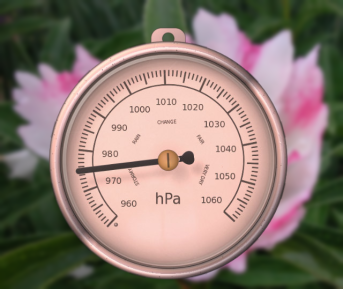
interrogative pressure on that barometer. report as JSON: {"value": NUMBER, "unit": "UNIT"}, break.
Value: {"value": 975, "unit": "hPa"}
